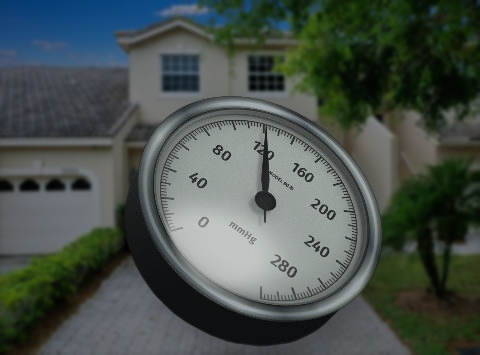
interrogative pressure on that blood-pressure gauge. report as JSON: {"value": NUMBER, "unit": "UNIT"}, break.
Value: {"value": 120, "unit": "mmHg"}
